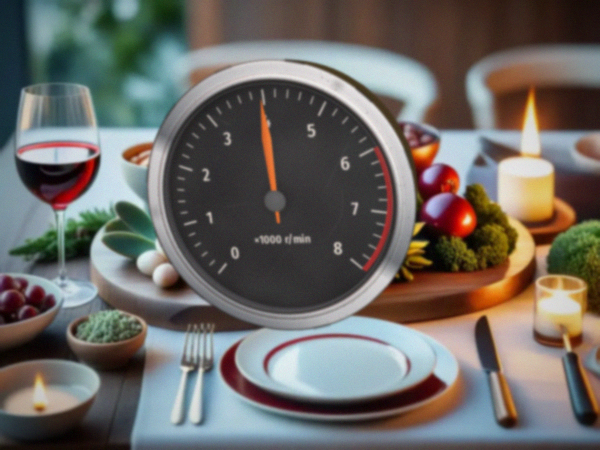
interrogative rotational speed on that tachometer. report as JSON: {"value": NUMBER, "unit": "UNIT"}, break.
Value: {"value": 4000, "unit": "rpm"}
